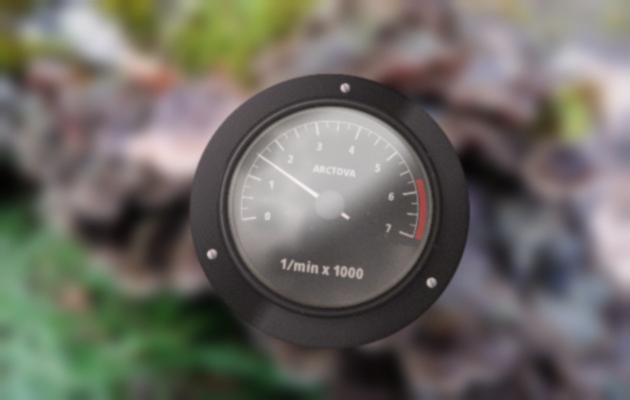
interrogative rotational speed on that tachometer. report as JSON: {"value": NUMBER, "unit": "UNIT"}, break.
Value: {"value": 1500, "unit": "rpm"}
